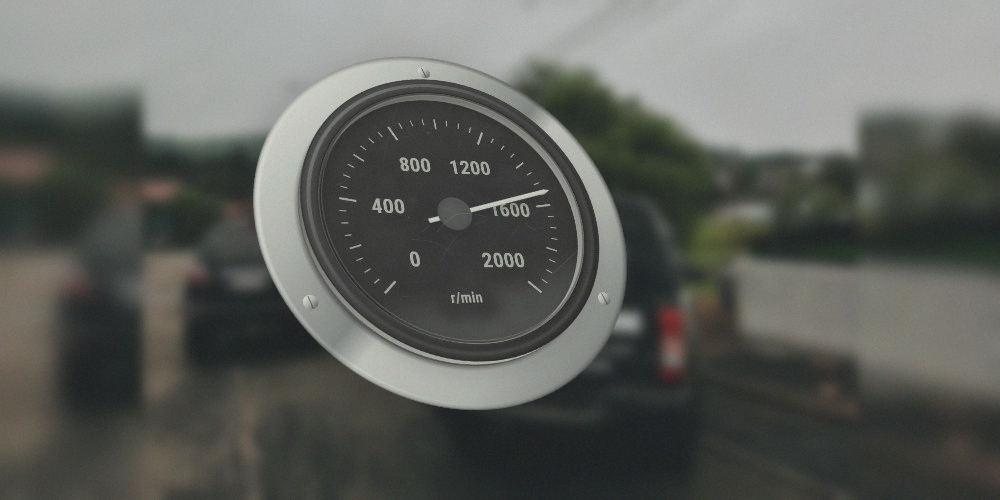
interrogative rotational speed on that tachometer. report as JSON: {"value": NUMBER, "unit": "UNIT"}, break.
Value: {"value": 1550, "unit": "rpm"}
